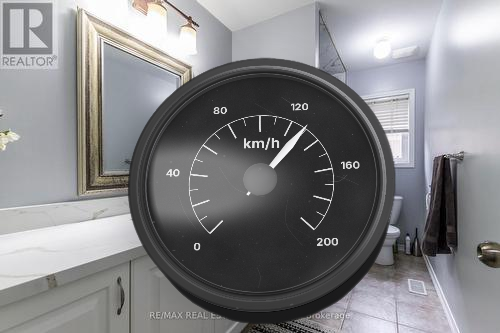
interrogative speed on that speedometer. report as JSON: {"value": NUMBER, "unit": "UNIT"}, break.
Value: {"value": 130, "unit": "km/h"}
